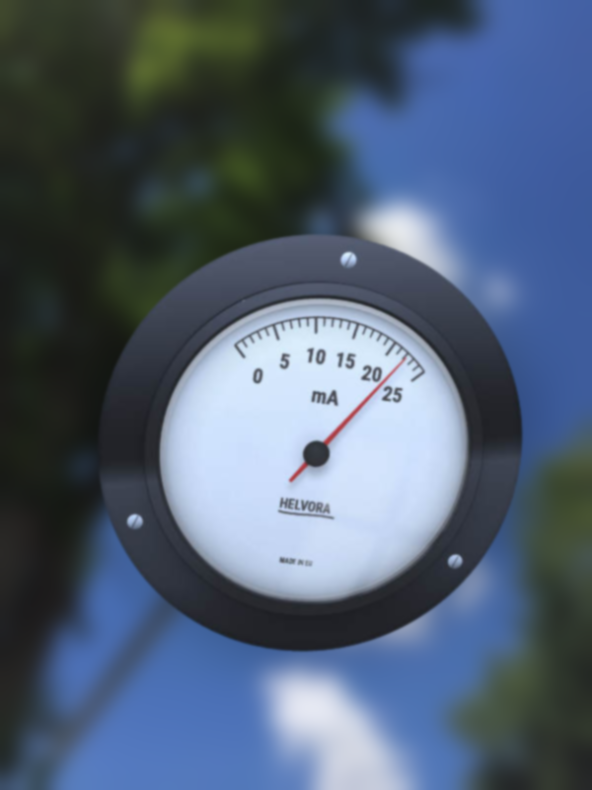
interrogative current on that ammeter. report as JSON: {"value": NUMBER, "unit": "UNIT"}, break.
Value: {"value": 22, "unit": "mA"}
